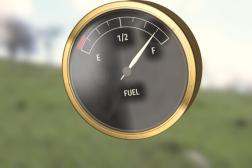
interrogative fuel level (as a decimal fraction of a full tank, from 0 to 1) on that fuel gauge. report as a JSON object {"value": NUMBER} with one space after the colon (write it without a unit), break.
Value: {"value": 0.875}
